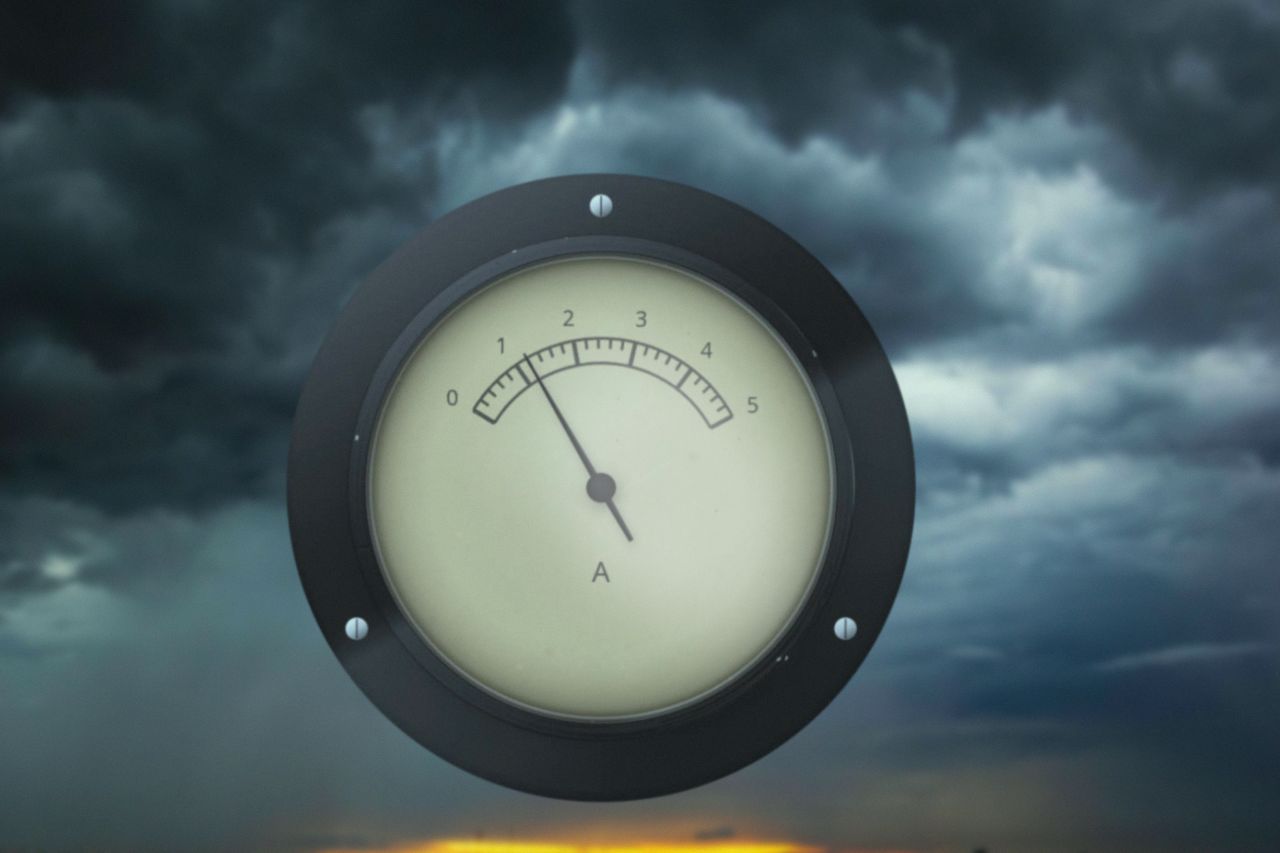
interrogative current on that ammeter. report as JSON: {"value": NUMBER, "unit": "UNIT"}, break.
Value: {"value": 1.2, "unit": "A"}
